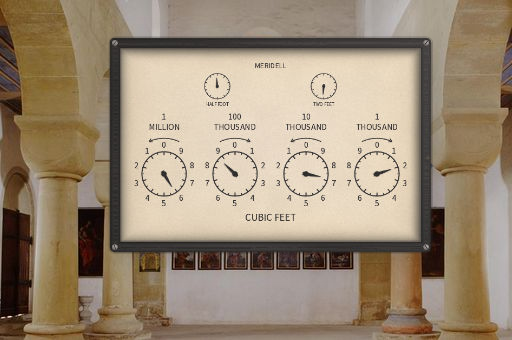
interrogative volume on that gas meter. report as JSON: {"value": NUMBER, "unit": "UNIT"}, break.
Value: {"value": 587200, "unit": "ft³"}
